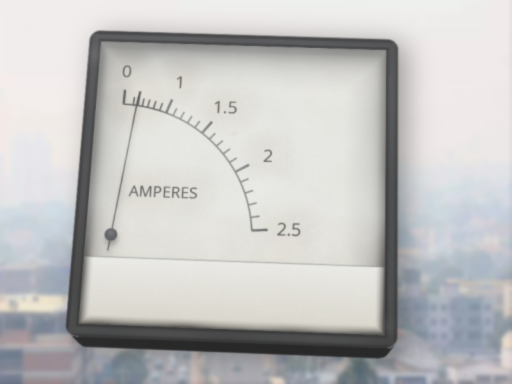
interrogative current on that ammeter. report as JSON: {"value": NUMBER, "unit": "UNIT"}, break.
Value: {"value": 0.5, "unit": "A"}
